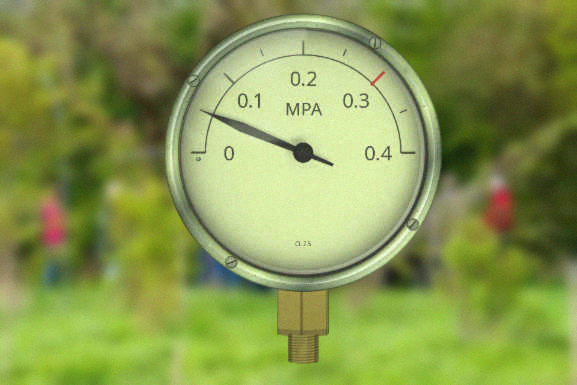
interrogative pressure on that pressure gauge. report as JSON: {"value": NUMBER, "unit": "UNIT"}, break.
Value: {"value": 0.05, "unit": "MPa"}
